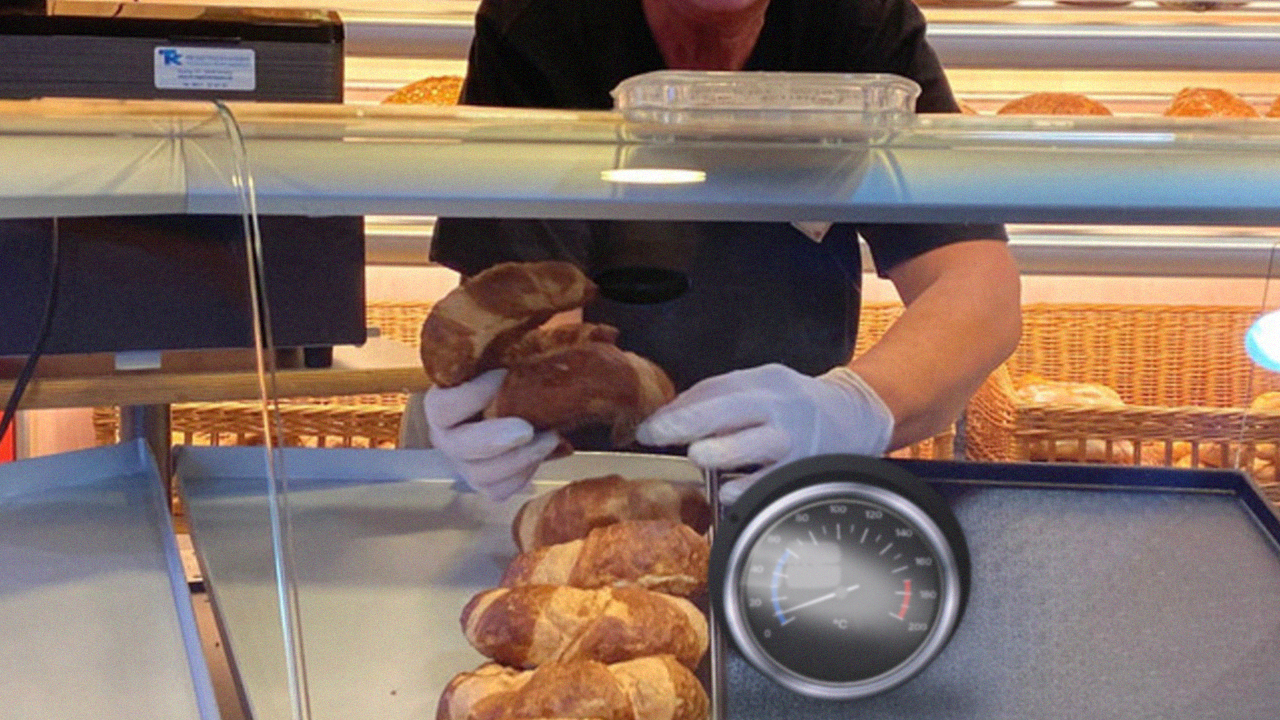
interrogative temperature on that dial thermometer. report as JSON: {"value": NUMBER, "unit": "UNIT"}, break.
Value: {"value": 10, "unit": "°C"}
